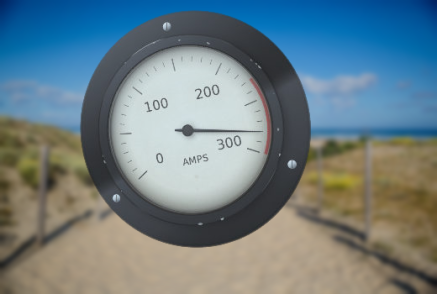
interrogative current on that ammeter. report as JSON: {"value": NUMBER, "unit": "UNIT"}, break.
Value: {"value": 280, "unit": "A"}
